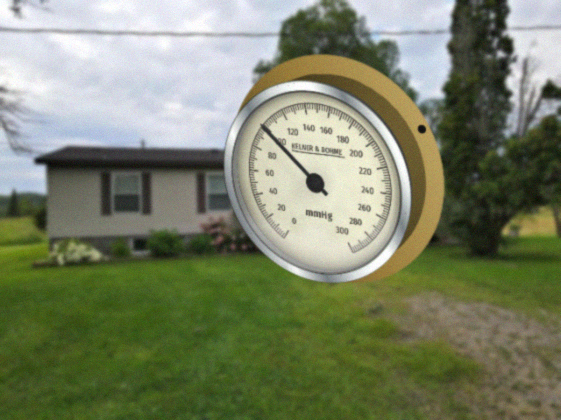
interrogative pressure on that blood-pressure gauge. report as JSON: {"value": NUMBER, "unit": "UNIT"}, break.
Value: {"value": 100, "unit": "mmHg"}
